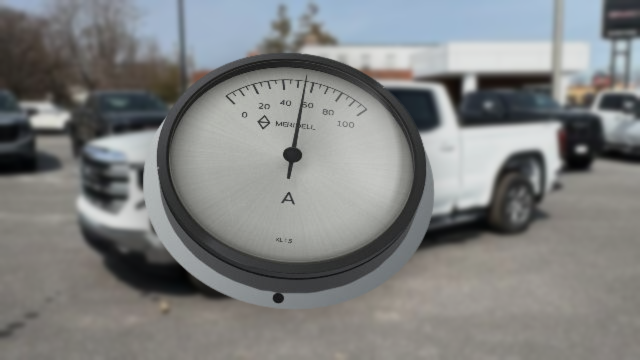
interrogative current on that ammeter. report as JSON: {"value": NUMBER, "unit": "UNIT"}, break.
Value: {"value": 55, "unit": "A"}
